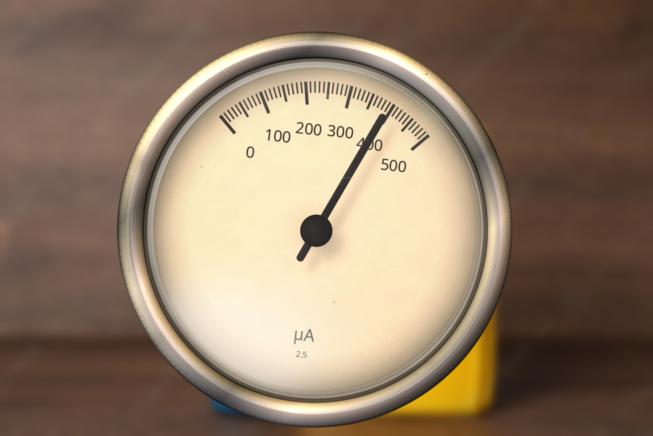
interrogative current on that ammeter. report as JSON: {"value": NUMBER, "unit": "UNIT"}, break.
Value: {"value": 390, "unit": "µA"}
